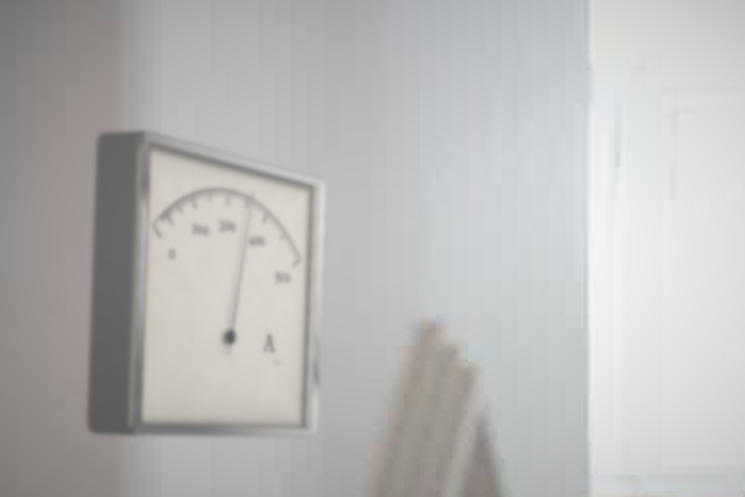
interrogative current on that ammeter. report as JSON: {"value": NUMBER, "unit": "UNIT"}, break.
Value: {"value": 350, "unit": "A"}
